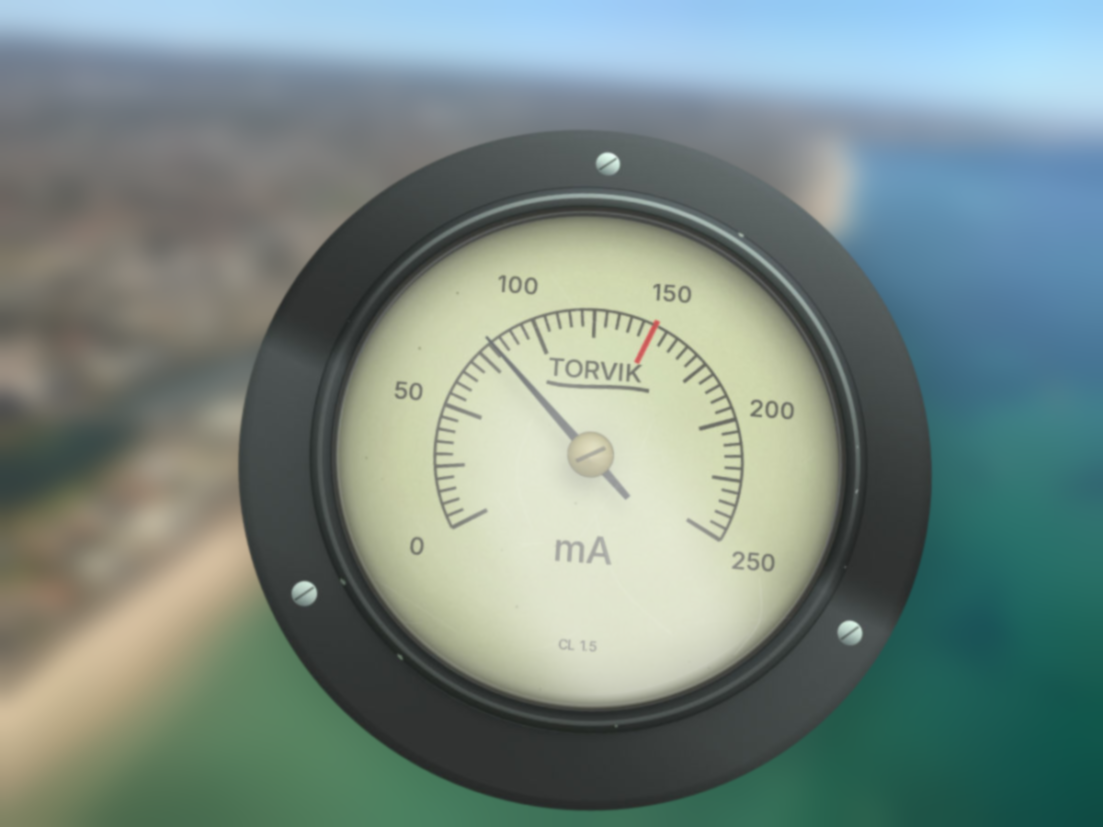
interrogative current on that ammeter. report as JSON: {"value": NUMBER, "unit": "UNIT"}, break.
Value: {"value": 80, "unit": "mA"}
